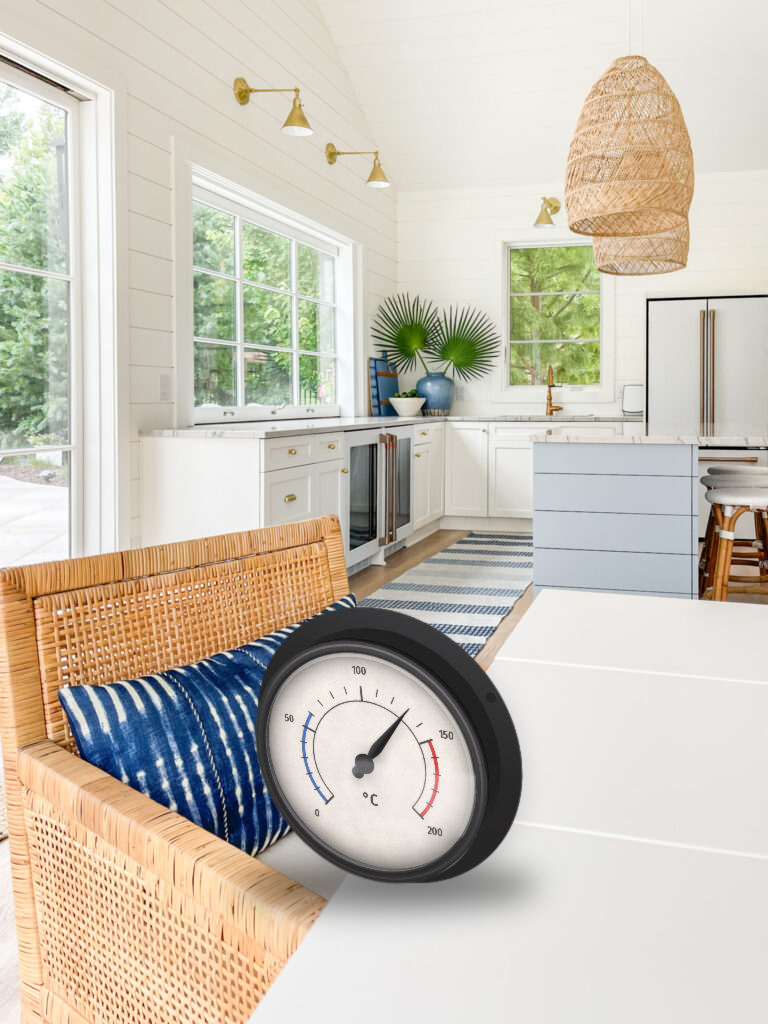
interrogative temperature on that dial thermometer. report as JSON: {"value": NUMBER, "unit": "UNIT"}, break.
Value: {"value": 130, "unit": "°C"}
